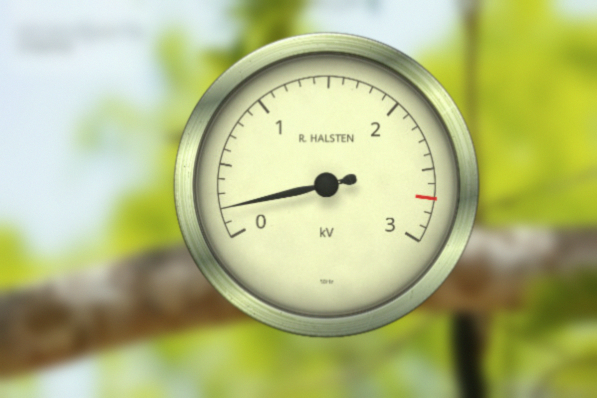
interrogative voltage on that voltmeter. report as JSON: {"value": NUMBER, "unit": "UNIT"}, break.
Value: {"value": 0.2, "unit": "kV"}
